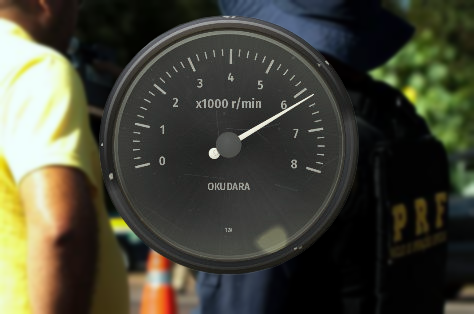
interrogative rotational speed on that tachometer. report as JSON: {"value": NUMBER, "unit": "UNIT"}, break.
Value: {"value": 6200, "unit": "rpm"}
